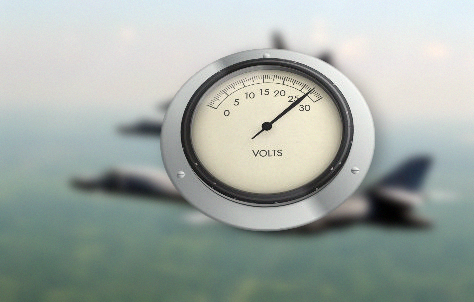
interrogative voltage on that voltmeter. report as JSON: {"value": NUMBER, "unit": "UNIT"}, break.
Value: {"value": 27.5, "unit": "V"}
